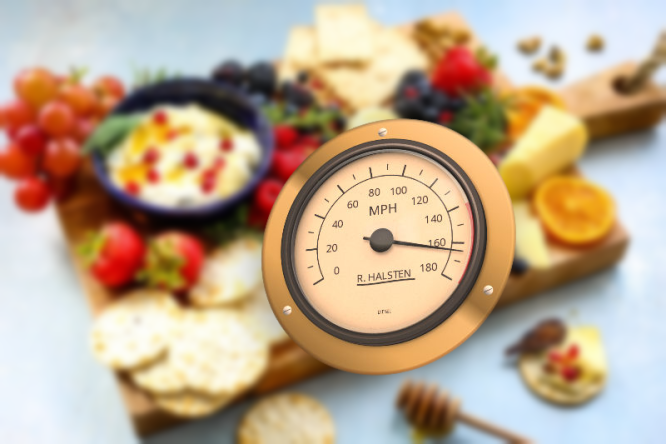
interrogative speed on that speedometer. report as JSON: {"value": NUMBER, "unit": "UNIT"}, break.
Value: {"value": 165, "unit": "mph"}
